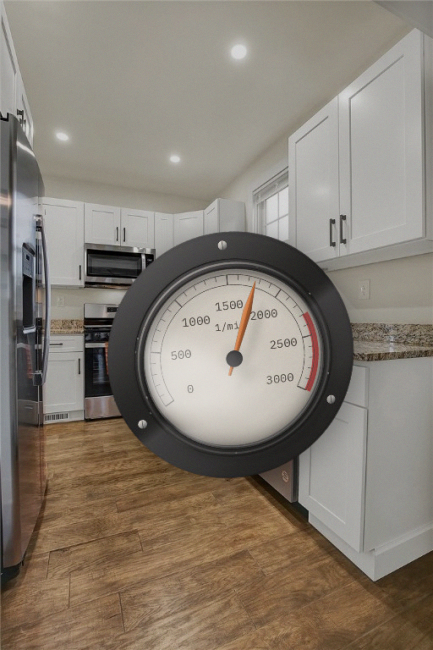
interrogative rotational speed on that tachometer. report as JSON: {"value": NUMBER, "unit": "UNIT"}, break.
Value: {"value": 1750, "unit": "rpm"}
